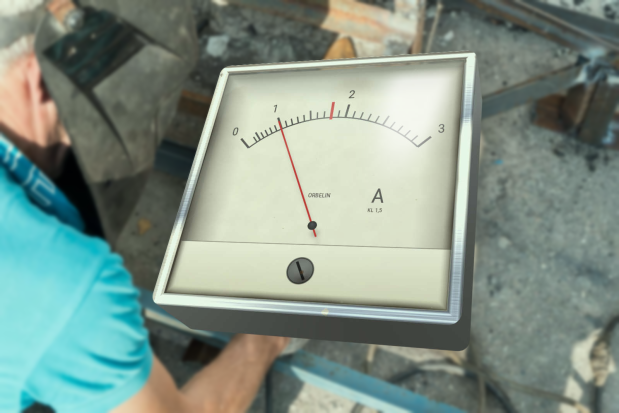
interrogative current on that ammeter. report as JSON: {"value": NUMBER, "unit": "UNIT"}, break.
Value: {"value": 1, "unit": "A"}
